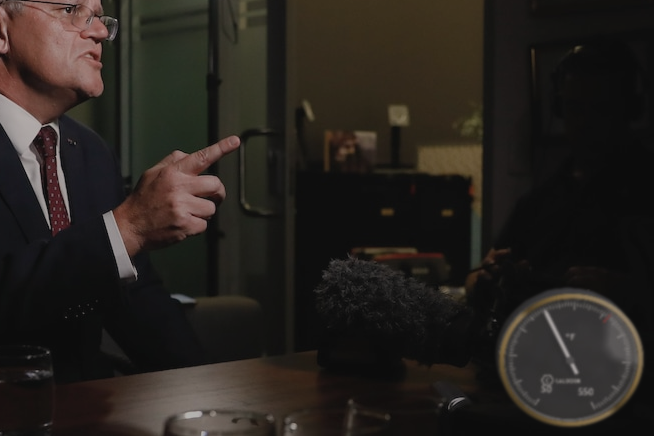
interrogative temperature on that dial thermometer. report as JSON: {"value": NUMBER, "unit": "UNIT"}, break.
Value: {"value": 250, "unit": "°F"}
